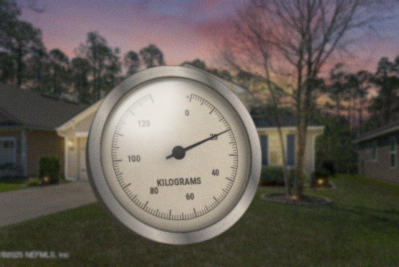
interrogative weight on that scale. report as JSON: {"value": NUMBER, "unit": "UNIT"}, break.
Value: {"value": 20, "unit": "kg"}
